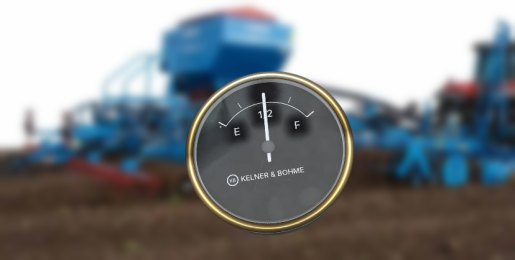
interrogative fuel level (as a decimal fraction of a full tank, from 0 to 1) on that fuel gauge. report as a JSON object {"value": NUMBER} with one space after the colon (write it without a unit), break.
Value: {"value": 0.5}
